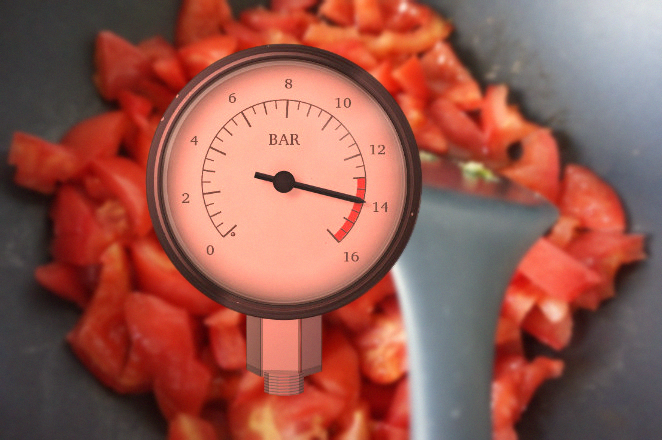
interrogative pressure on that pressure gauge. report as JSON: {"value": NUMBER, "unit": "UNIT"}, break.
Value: {"value": 14, "unit": "bar"}
